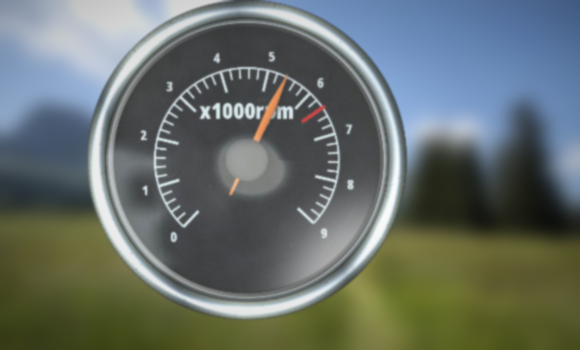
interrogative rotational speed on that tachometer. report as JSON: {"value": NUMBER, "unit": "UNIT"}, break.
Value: {"value": 5400, "unit": "rpm"}
